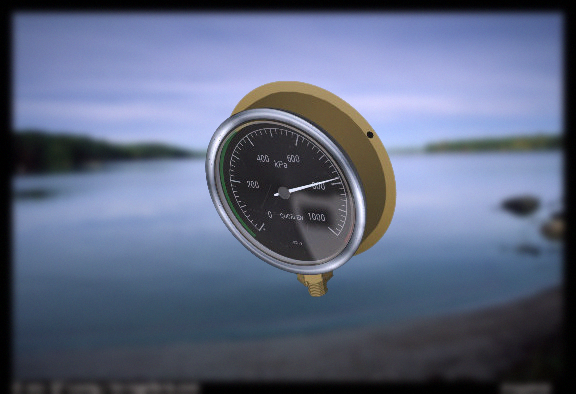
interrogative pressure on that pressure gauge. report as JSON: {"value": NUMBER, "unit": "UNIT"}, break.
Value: {"value": 780, "unit": "kPa"}
